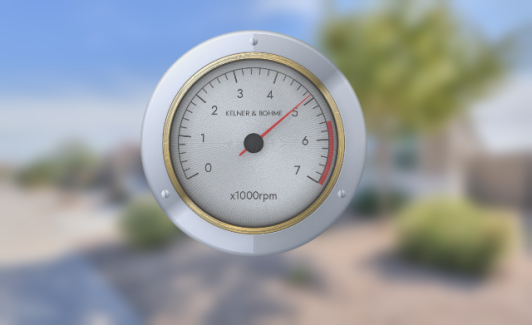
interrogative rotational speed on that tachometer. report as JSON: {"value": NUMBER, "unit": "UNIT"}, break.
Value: {"value": 4900, "unit": "rpm"}
